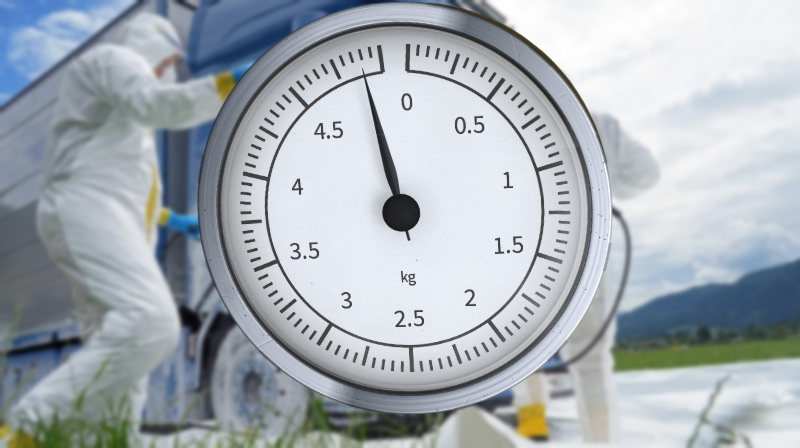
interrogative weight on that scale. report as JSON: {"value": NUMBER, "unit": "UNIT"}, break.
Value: {"value": 4.9, "unit": "kg"}
